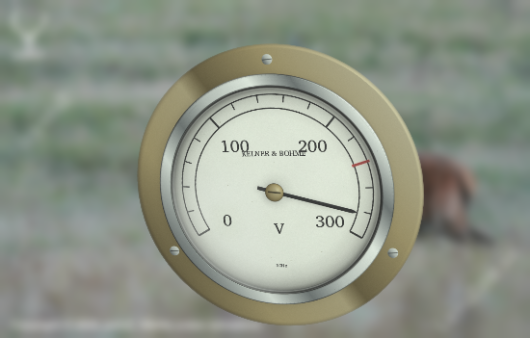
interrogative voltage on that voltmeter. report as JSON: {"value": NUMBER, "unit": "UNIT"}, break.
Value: {"value": 280, "unit": "V"}
